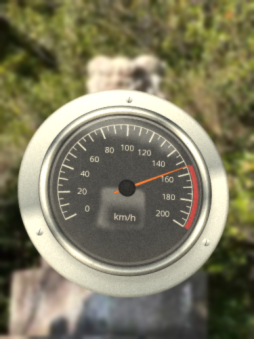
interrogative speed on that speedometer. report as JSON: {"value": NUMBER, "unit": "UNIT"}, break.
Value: {"value": 155, "unit": "km/h"}
